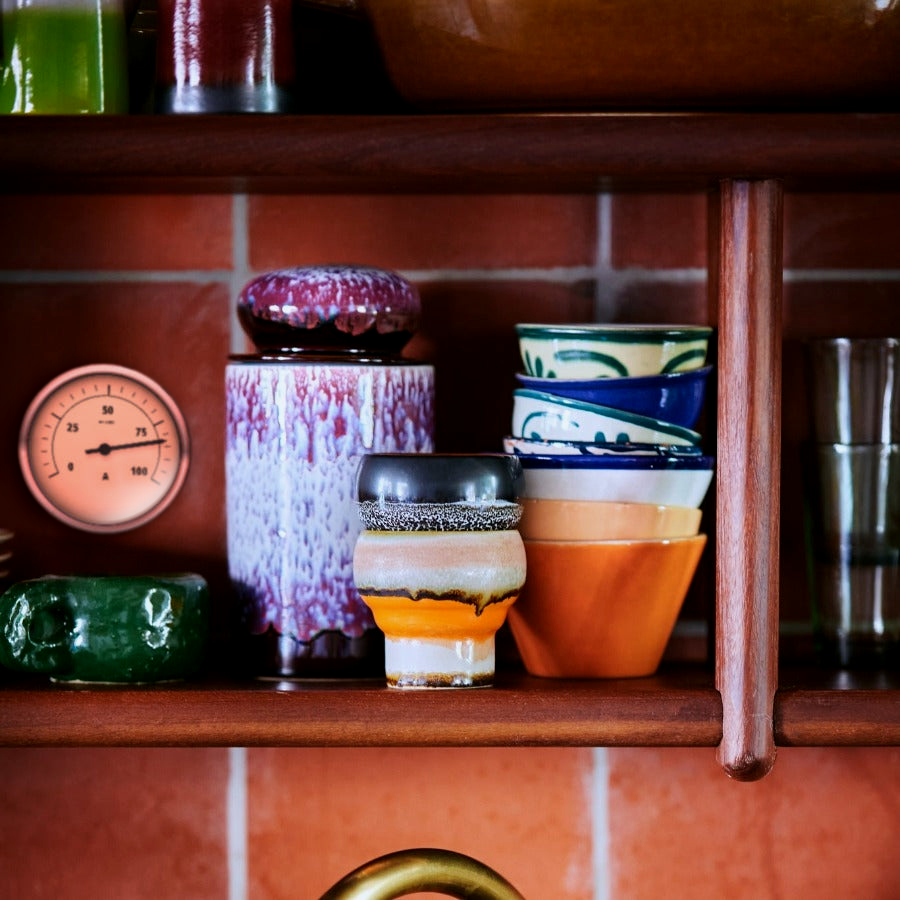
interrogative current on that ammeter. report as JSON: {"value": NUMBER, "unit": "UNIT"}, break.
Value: {"value": 82.5, "unit": "A"}
